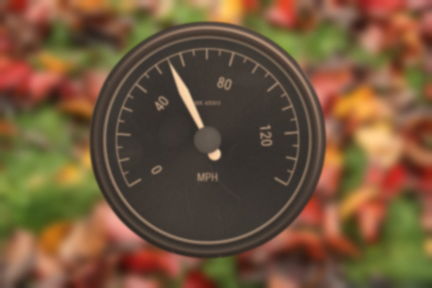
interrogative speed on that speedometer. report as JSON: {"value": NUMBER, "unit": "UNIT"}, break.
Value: {"value": 55, "unit": "mph"}
